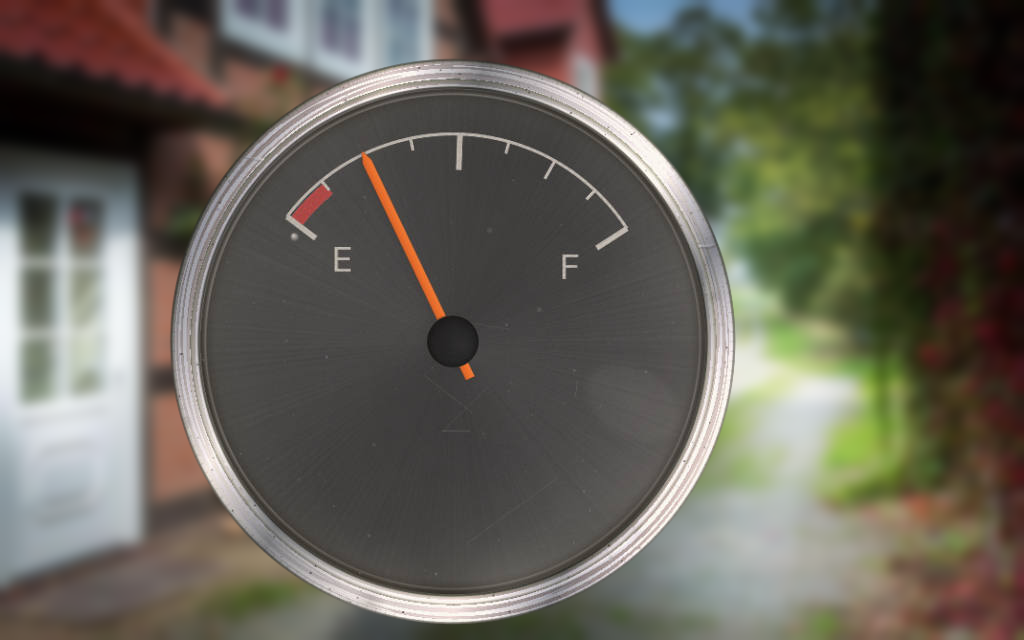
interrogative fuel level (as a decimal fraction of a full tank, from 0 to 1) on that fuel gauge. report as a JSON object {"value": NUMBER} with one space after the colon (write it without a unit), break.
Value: {"value": 0.25}
